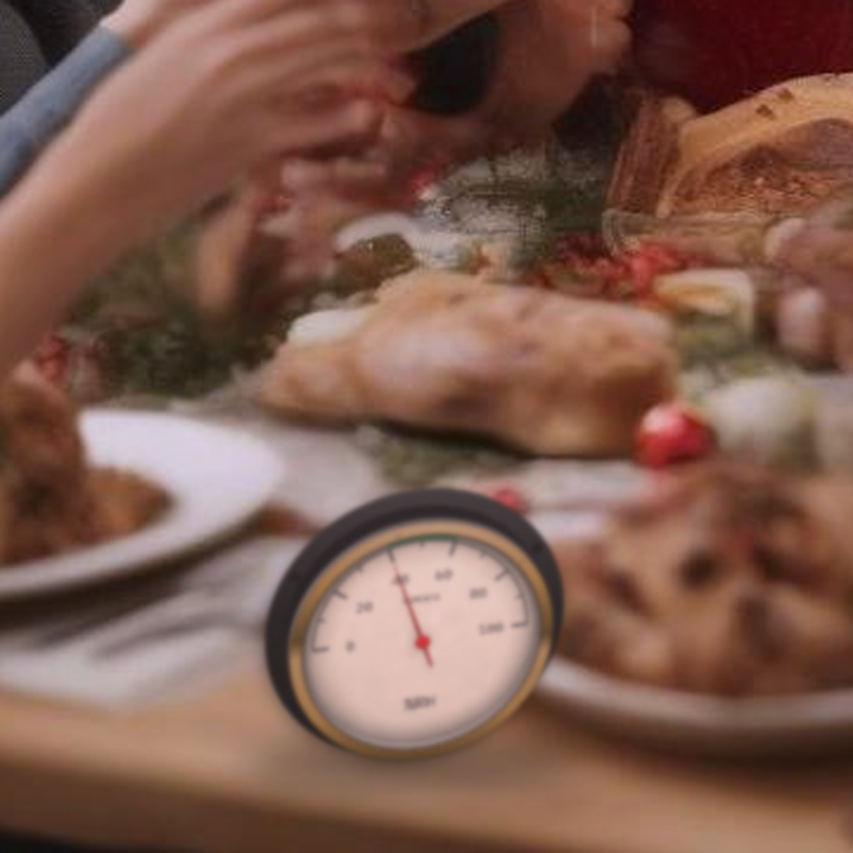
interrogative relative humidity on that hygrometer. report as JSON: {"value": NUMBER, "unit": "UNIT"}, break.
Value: {"value": 40, "unit": "%"}
